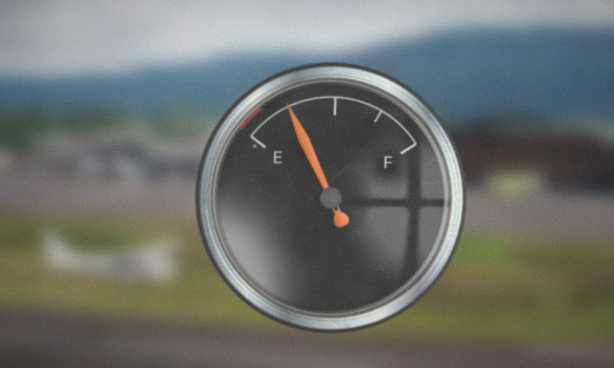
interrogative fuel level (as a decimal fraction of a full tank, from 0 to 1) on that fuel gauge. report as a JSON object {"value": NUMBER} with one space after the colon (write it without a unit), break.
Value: {"value": 0.25}
